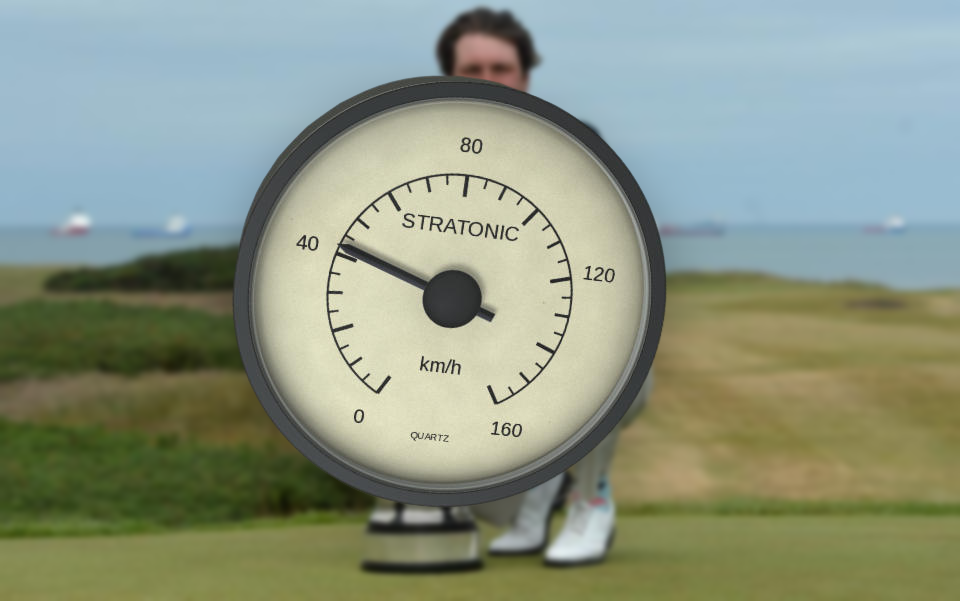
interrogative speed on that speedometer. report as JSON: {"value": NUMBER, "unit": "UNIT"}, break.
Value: {"value": 42.5, "unit": "km/h"}
